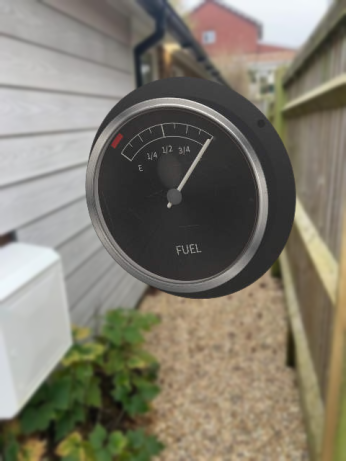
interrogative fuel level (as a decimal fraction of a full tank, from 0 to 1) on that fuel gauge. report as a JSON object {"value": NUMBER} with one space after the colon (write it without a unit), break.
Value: {"value": 1}
